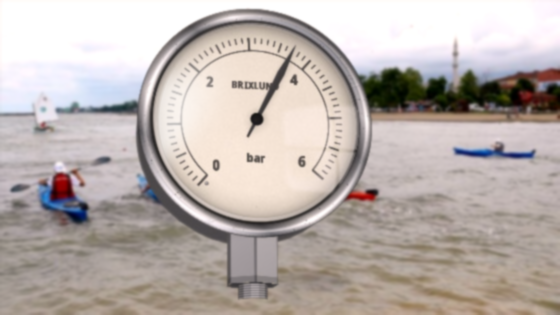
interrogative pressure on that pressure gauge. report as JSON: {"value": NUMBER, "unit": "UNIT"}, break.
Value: {"value": 3.7, "unit": "bar"}
